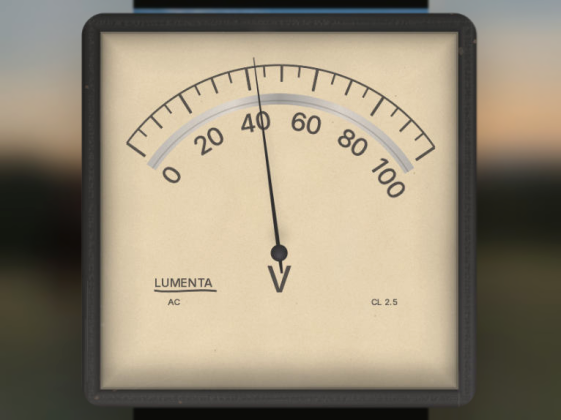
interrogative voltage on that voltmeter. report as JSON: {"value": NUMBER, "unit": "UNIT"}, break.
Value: {"value": 42.5, "unit": "V"}
